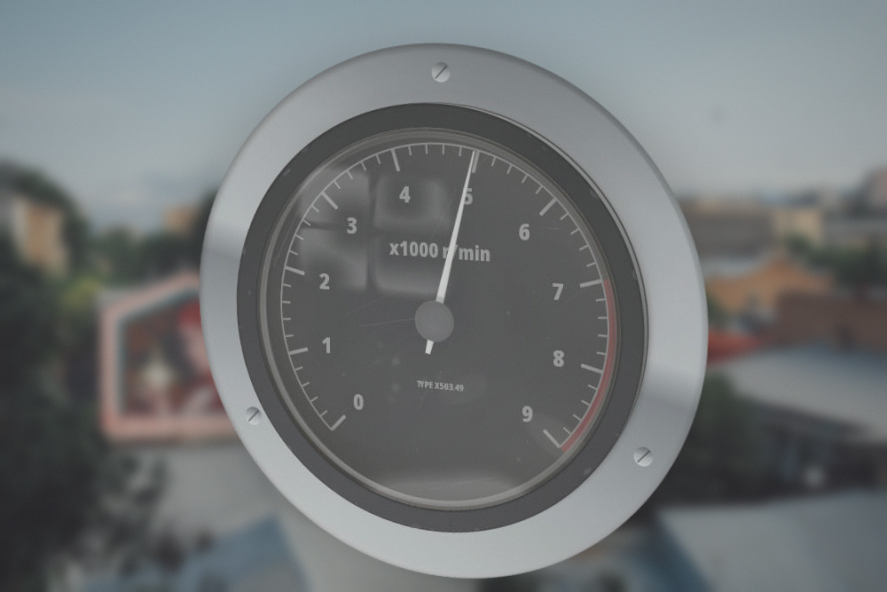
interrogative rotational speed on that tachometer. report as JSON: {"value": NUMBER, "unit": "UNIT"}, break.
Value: {"value": 5000, "unit": "rpm"}
